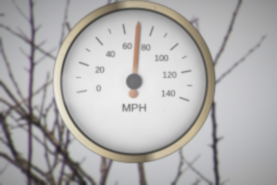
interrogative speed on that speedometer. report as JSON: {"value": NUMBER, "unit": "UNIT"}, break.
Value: {"value": 70, "unit": "mph"}
